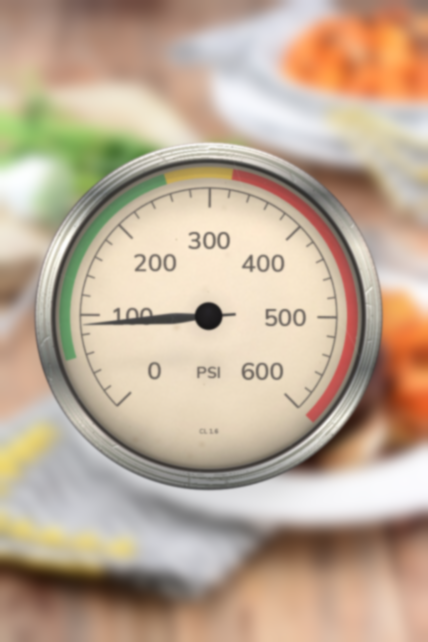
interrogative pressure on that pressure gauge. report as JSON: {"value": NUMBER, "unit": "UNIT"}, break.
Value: {"value": 90, "unit": "psi"}
